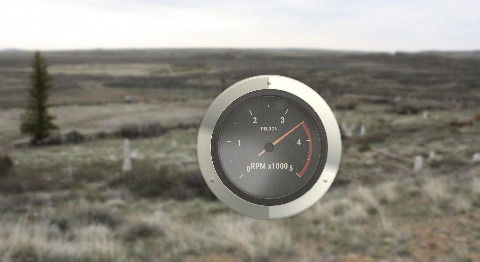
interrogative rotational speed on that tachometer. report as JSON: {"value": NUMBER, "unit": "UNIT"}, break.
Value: {"value": 3500, "unit": "rpm"}
